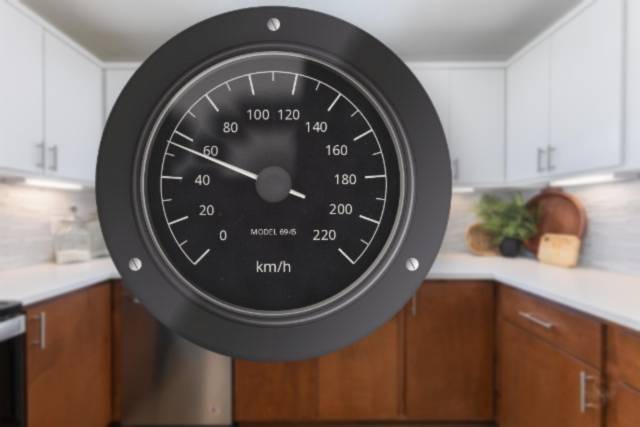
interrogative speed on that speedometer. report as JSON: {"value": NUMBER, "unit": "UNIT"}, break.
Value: {"value": 55, "unit": "km/h"}
